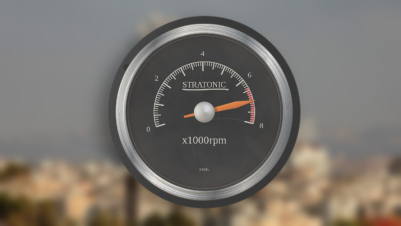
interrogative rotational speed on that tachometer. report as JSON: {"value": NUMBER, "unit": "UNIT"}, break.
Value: {"value": 7000, "unit": "rpm"}
